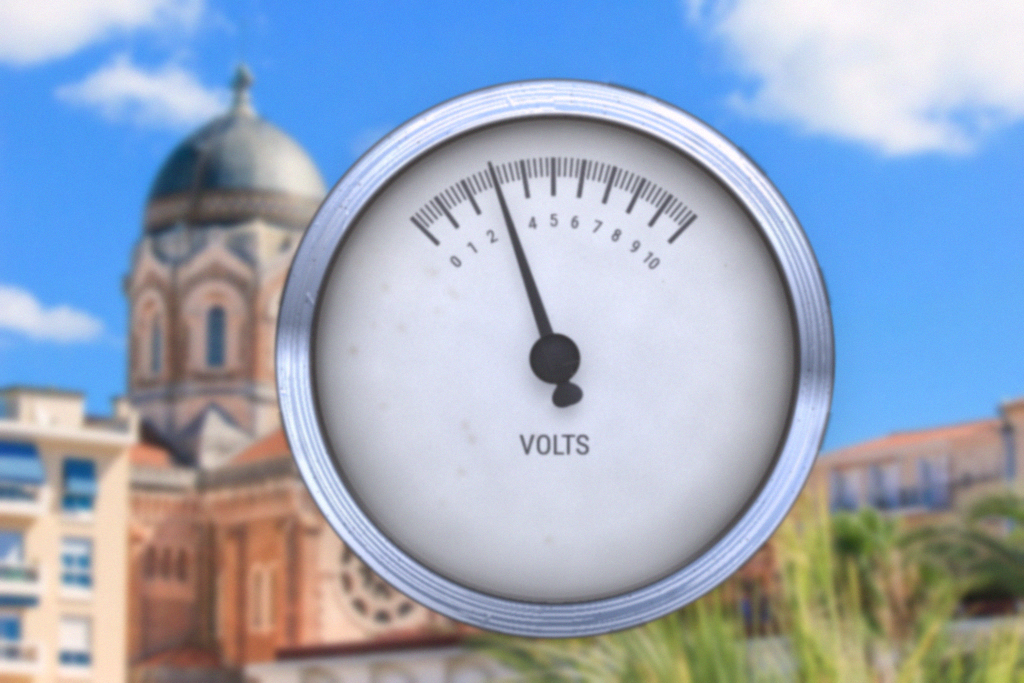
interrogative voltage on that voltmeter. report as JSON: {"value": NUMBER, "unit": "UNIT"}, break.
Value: {"value": 3, "unit": "V"}
